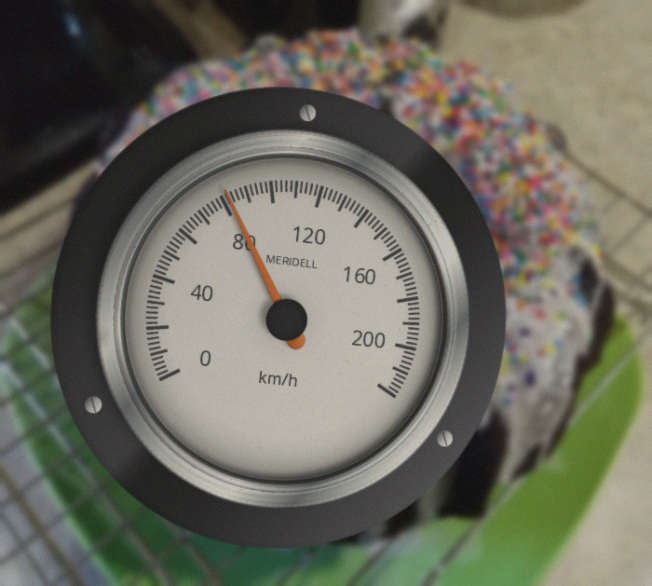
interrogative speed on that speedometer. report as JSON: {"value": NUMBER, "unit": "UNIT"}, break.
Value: {"value": 82, "unit": "km/h"}
